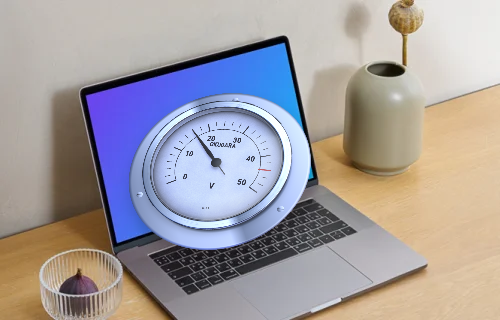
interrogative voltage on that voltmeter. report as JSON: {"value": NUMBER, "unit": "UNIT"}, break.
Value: {"value": 16, "unit": "V"}
